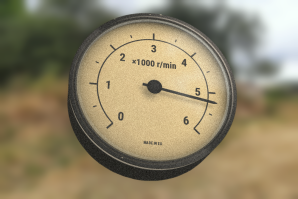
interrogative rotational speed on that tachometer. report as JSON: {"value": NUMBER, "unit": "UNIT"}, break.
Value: {"value": 5250, "unit": "rpm"}
